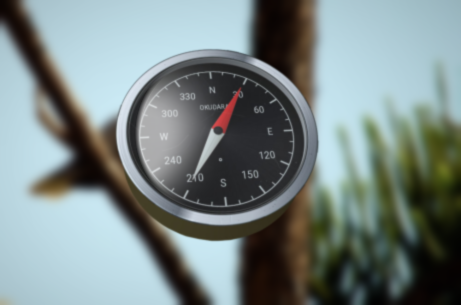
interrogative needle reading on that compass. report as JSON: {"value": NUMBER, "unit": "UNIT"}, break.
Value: {"value": 30, "unit": "°"}
